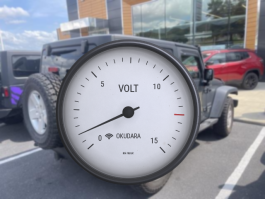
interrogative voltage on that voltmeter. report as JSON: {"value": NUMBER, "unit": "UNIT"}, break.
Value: {"value": 1, "unit": "V"}
